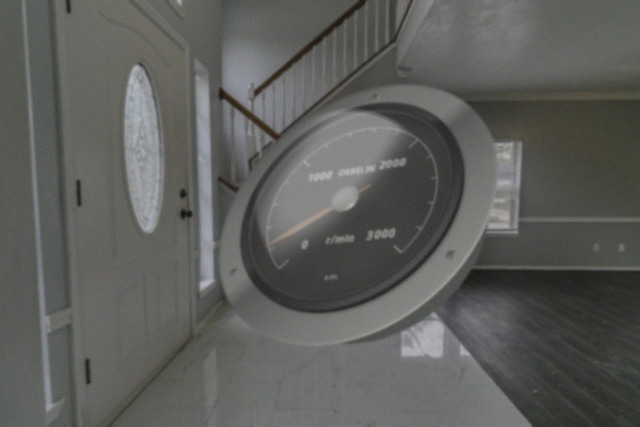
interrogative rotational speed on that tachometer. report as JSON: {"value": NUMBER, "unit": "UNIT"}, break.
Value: {"value": 200, "unit": "rpm"}
